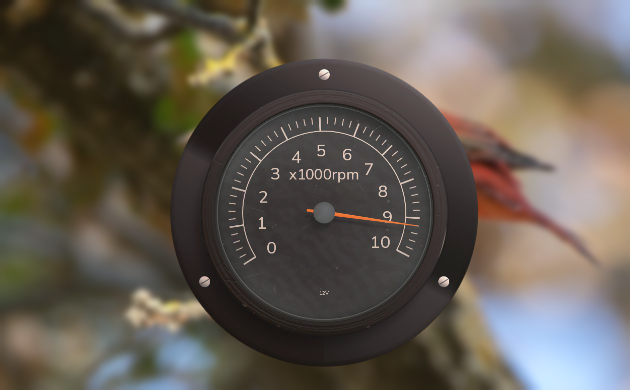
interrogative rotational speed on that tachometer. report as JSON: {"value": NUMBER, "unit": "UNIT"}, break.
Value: {"value": 9200, "unit": "rpm"}
